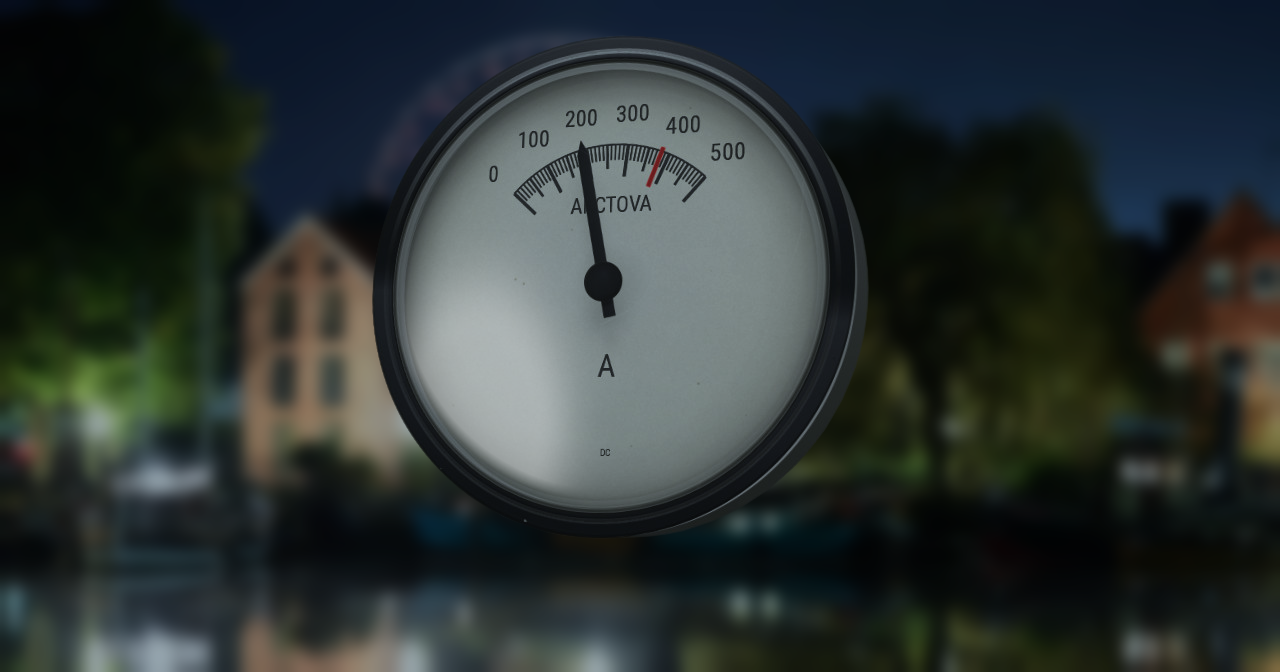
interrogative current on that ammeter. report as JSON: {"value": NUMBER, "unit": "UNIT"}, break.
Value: {"value": 200, "unit": "A"}
